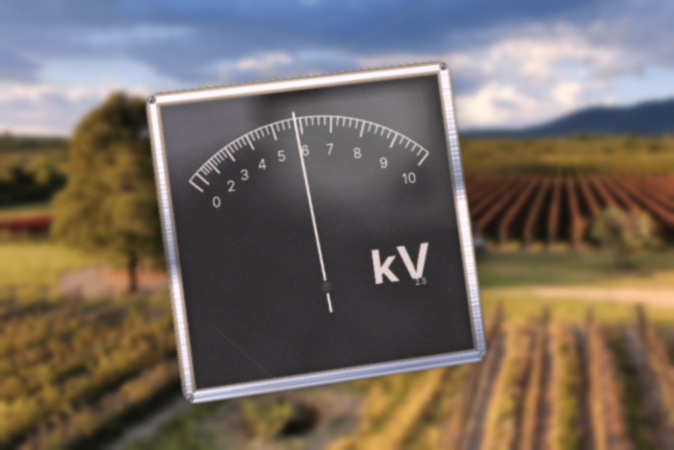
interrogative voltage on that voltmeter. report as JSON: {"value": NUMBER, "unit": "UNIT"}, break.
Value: {"value": 5.8, "unit": "kV"}
